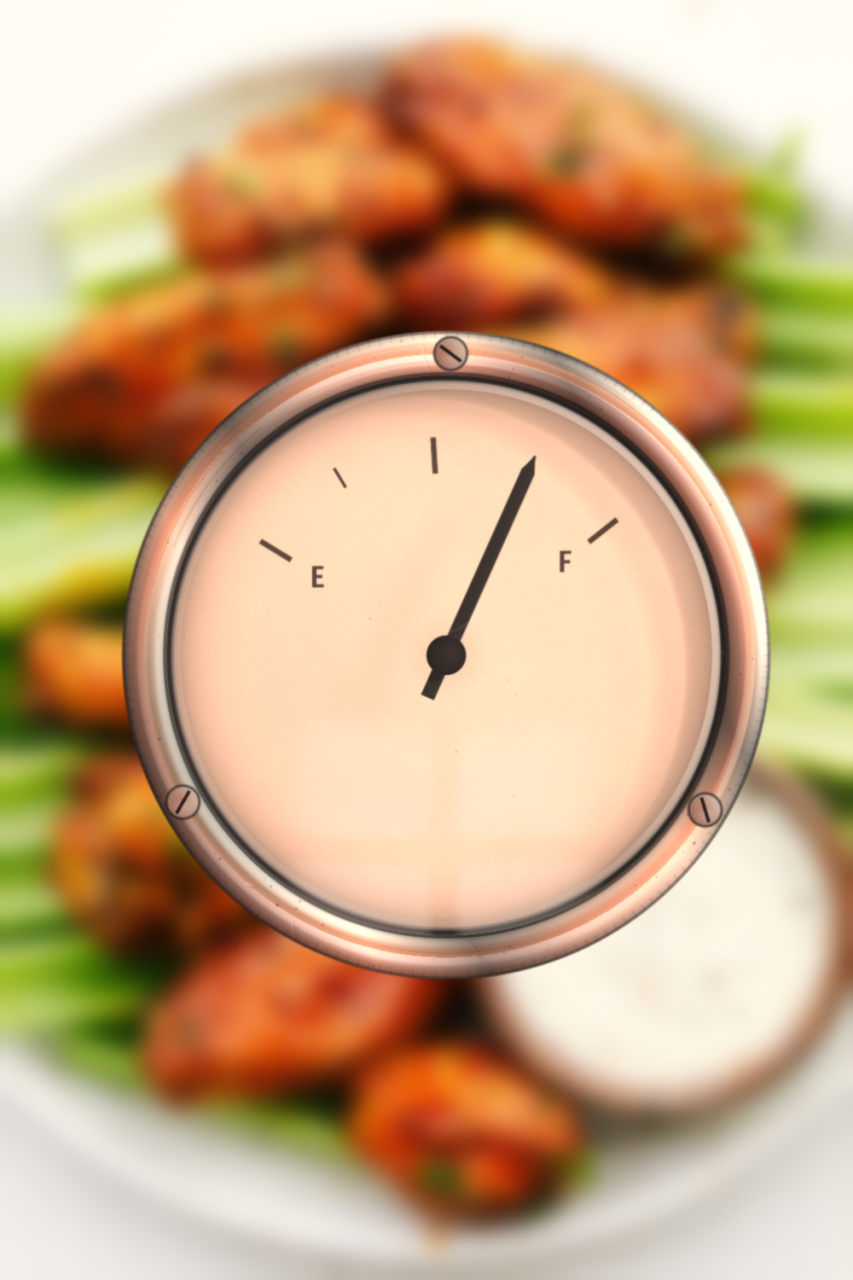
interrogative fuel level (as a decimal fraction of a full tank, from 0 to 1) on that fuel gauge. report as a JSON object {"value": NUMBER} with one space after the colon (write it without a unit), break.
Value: {"value": 0.75}
